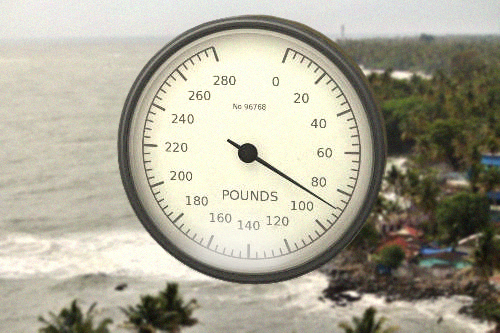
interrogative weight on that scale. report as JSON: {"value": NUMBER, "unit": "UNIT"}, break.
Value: {"value": 88, "unit": "lb"}
